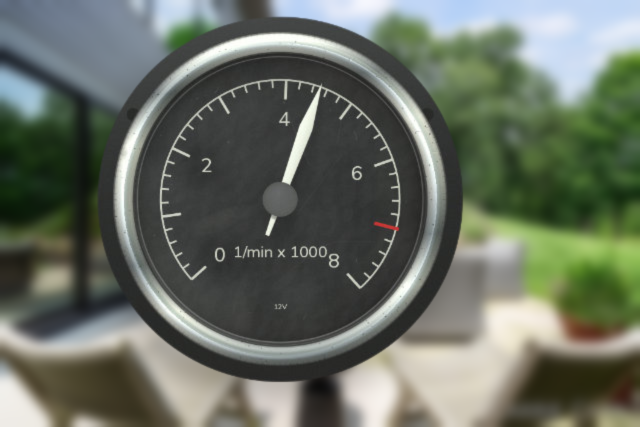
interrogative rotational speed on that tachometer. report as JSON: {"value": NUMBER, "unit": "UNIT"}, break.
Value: {"value": 4500, "unit": "rpm"}
